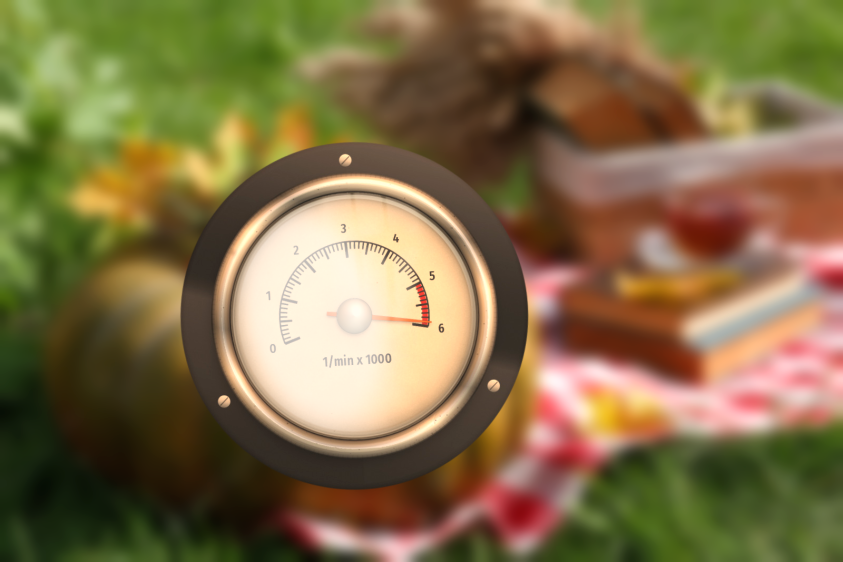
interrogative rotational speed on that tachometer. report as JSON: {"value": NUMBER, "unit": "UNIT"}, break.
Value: {"value": 5900, "unit": "rpm"}
